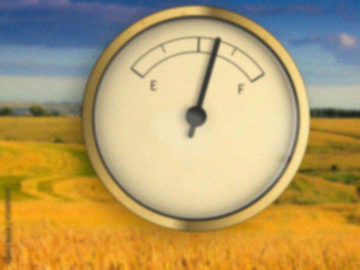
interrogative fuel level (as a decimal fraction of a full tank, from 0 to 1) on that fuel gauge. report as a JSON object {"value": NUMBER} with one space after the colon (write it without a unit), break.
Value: {"value": 0.625}
